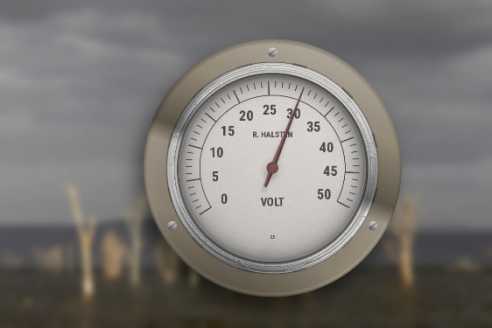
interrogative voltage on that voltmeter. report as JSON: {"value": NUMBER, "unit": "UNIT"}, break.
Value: {"value": 30, "unit": "V"}
